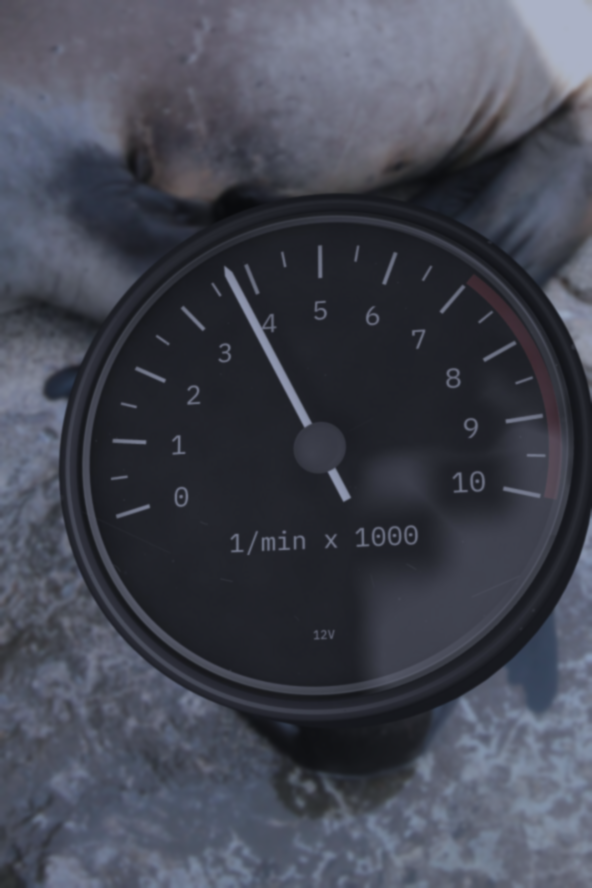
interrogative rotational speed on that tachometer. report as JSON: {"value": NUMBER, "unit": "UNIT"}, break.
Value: {"value": 3750, "unit": "rpm"}
